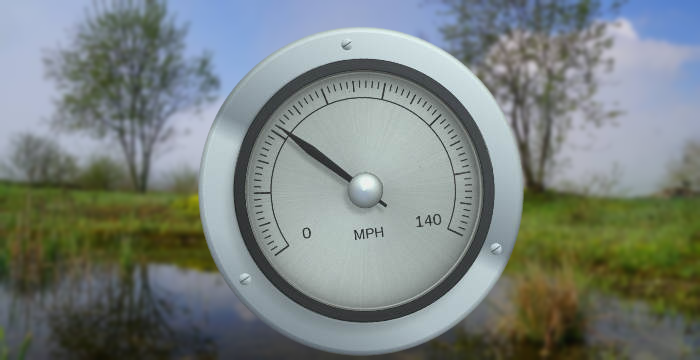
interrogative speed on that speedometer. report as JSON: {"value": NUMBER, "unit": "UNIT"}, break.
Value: {"value": 42, "unit": "mph"}
